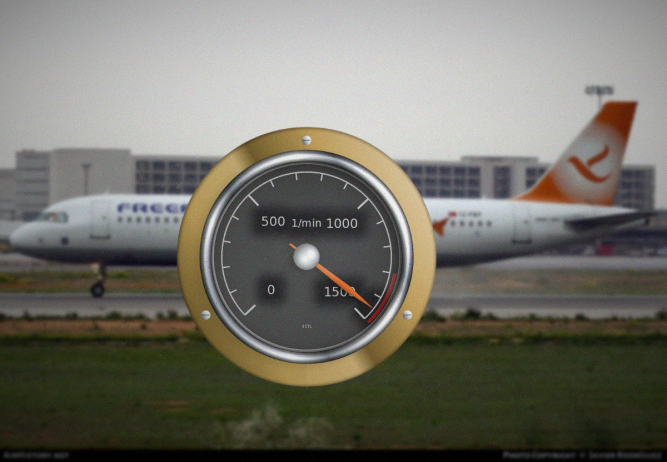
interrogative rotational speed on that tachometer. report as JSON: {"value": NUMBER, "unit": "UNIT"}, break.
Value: {"value": 1450, "unit": "rpm"}
